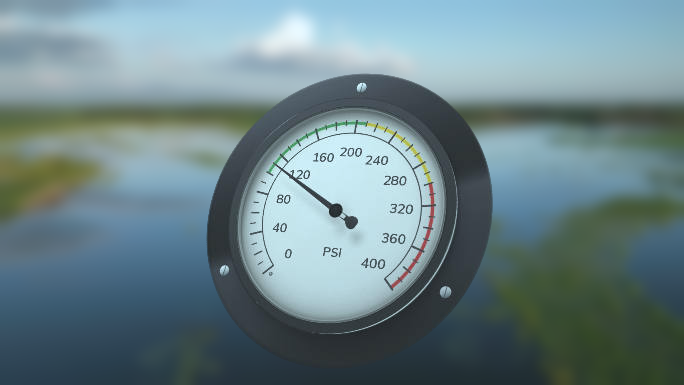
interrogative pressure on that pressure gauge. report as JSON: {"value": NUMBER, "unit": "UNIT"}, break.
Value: {"value": 110, "unit": "psi"}
